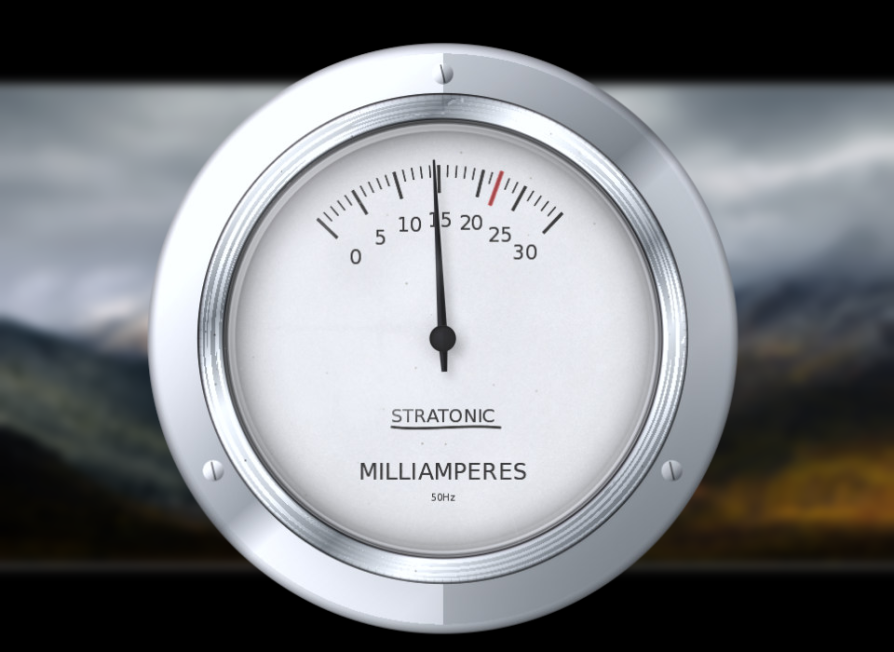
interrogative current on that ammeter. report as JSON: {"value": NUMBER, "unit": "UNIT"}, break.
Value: {"value": 14.5, "unit": "mA"}
